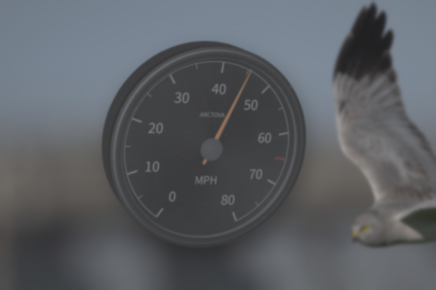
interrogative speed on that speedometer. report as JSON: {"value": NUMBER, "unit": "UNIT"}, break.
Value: {"value": 45, "unit": "mph"}
